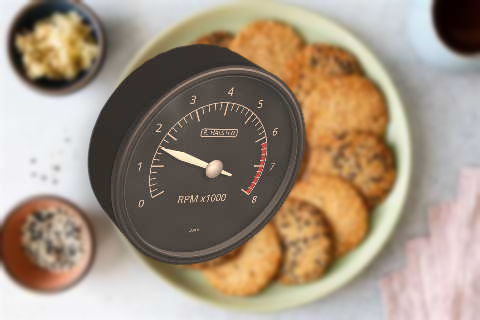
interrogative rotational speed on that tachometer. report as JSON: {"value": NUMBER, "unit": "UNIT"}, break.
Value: {"value": 1600, "unit": "rpm"}
